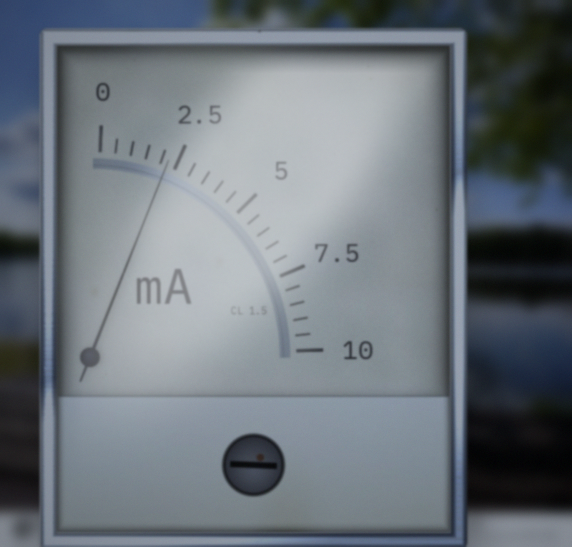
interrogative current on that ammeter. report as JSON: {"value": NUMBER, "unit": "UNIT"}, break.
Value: {"value": 2.25, "unit": "mA"}
